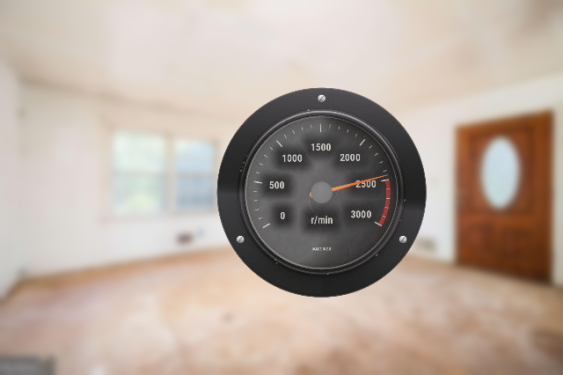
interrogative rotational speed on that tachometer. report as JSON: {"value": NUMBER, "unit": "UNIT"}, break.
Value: {"value": 2450, "unit": "rpm"}
